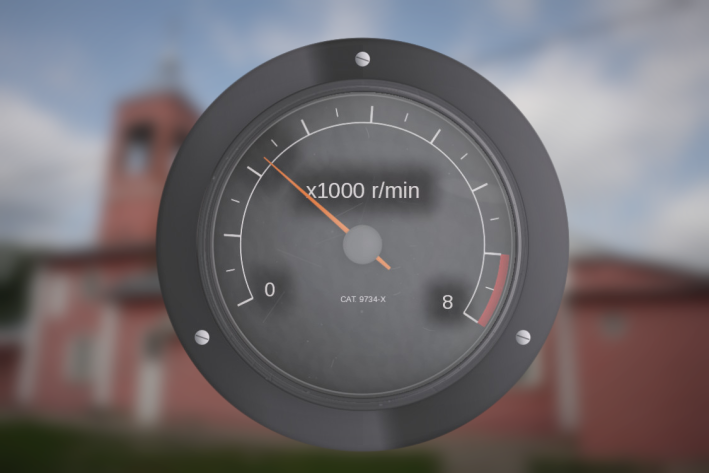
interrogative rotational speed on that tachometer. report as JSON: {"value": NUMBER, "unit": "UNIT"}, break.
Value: {"value": 2250, "unit": "rpm"}
